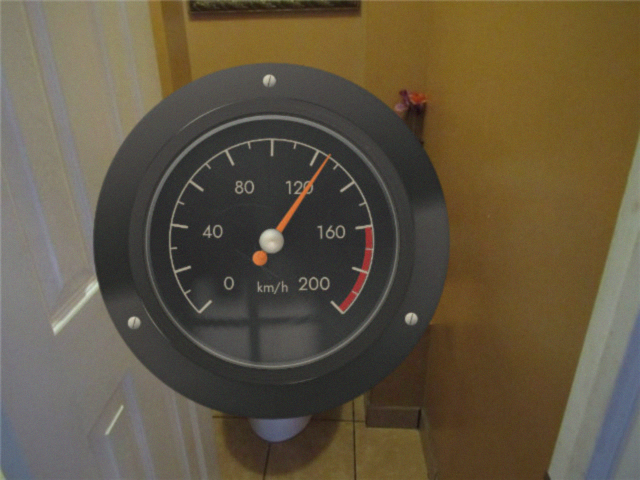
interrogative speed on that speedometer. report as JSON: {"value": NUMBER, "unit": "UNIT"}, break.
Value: {"value": 125, "unit": "km/h"}
